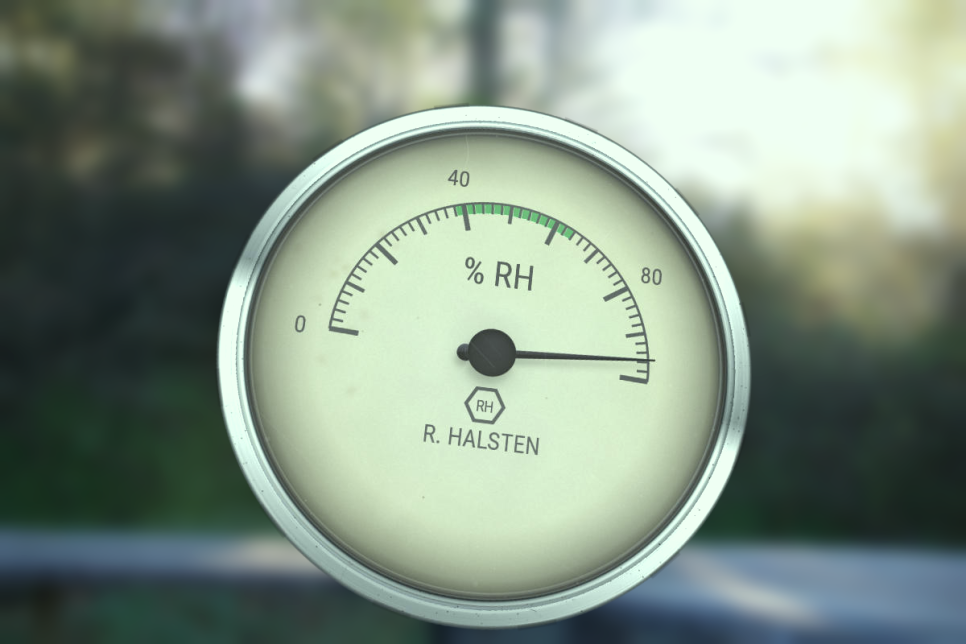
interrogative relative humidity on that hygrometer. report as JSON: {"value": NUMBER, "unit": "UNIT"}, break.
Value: {"value": 96, "unit": "%"}
